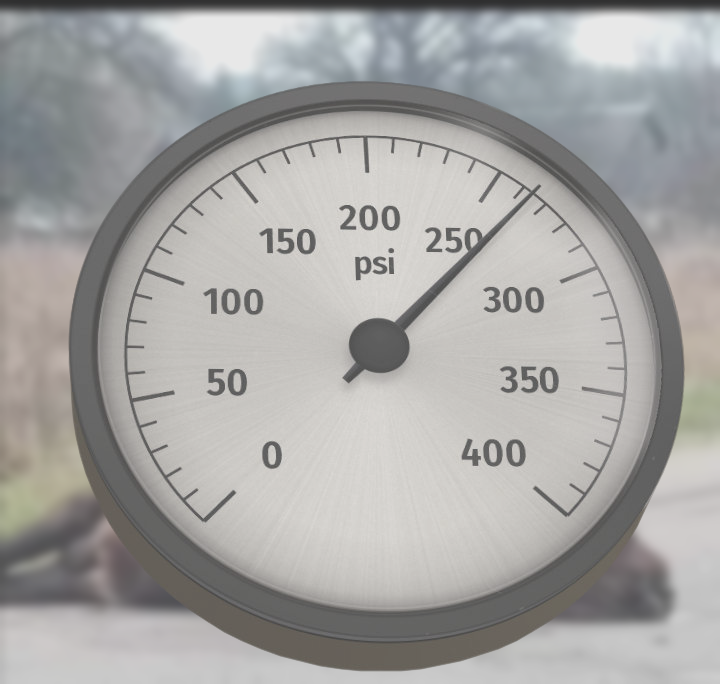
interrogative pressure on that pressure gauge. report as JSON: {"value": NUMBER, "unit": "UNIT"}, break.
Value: {"value": 265, "unit": "psi"}
